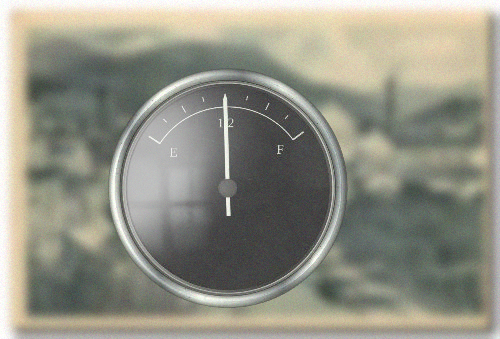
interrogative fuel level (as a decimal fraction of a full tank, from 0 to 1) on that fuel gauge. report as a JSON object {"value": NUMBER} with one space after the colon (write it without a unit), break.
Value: {"value": 0.5}
